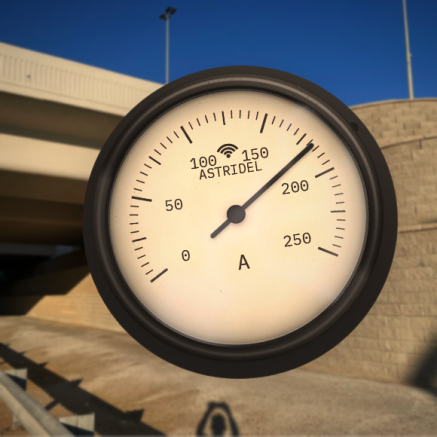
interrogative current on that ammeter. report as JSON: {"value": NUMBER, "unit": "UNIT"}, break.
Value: {"value": 182.5, "unit": "A"}
